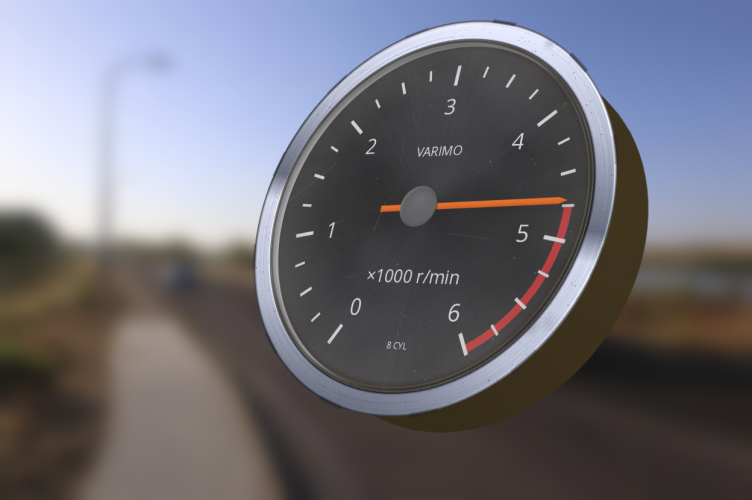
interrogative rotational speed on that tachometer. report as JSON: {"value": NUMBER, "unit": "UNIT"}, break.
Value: {"value": 4750, "unit": "rpm"}
